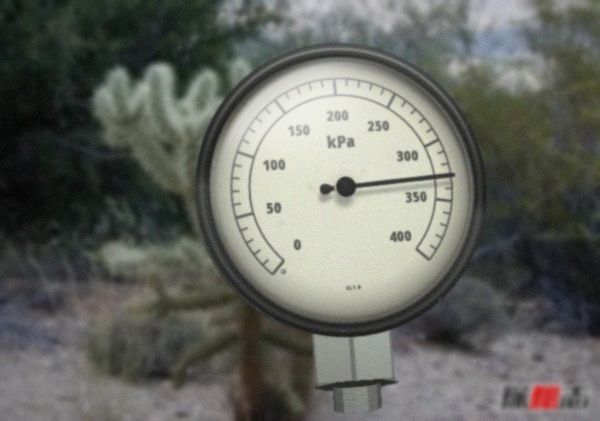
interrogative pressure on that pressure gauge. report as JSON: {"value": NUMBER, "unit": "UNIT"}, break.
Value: {"value": 330, "unit": "kPa"}
